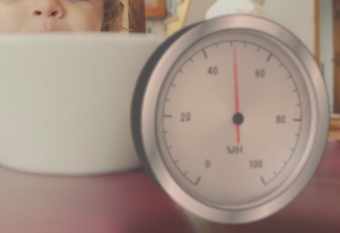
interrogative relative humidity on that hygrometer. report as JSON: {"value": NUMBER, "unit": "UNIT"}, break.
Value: {"value": 48, "unit": "%"}
